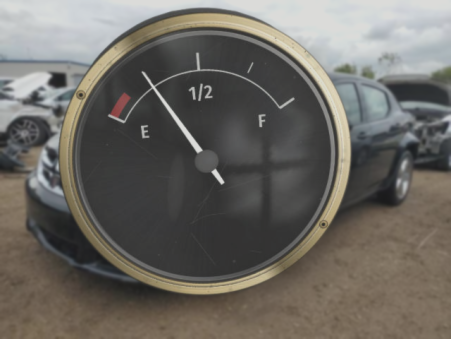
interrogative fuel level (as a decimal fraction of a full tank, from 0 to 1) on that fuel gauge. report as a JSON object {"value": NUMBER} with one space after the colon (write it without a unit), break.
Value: {"value": 0.25}
